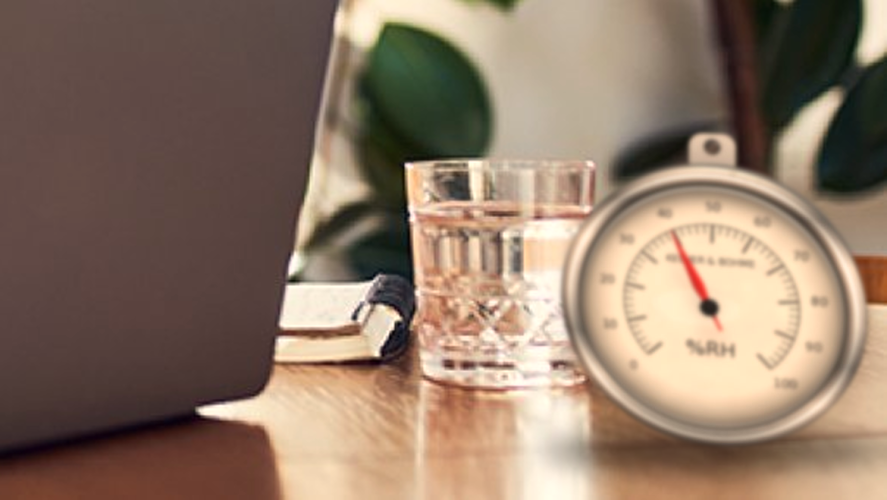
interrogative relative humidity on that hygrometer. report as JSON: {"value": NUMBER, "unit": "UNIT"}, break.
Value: {"value": 40, "unit": "%"}
